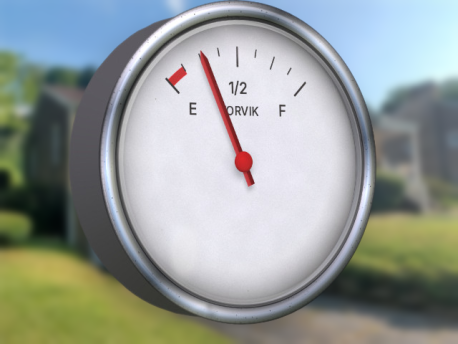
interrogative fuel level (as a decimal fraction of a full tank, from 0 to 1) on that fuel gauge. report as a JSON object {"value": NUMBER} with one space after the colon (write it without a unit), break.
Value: {"value": 0.25}
